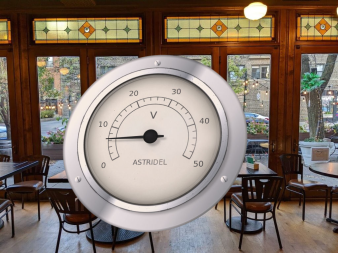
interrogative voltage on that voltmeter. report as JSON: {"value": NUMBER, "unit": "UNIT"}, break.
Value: {"value": 6, "unit": "V"}
